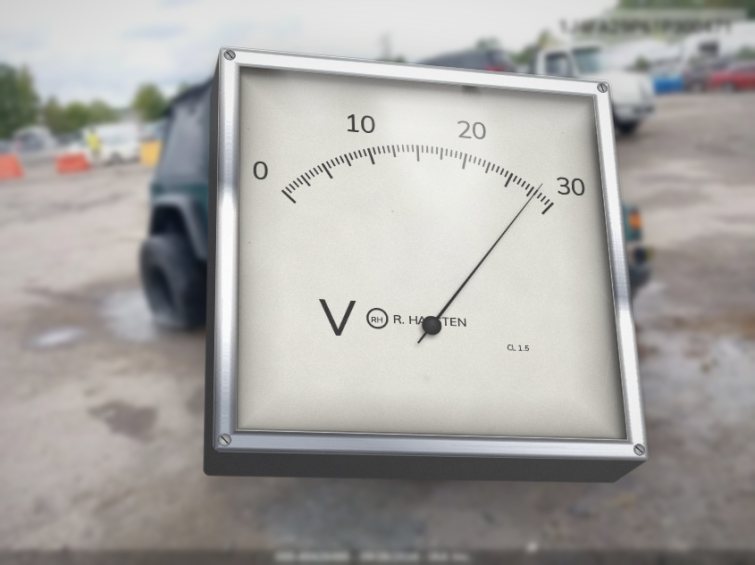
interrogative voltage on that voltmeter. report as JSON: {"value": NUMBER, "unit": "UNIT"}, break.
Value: {"value": 28, "unit": "V"}
